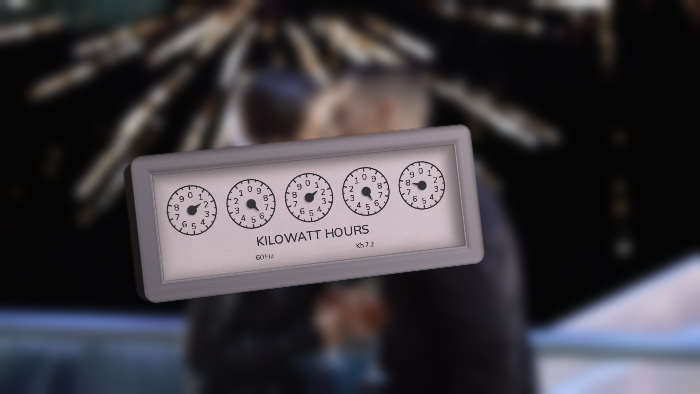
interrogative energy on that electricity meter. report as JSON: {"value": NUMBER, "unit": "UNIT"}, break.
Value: {"value": 16158, "unit": "kWh"}
